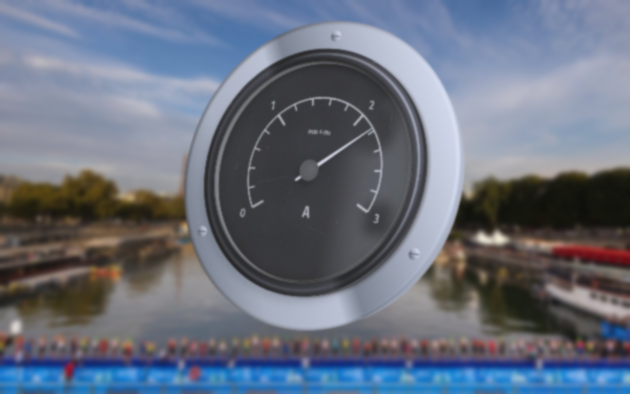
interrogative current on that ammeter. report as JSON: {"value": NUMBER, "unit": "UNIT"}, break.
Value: {"value": 2.2, "unit": "A"}
